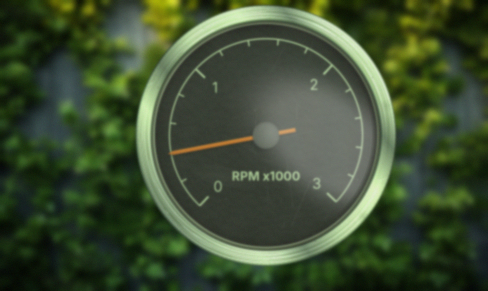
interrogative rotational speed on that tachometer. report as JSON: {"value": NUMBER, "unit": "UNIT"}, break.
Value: {"value": 400, "unit": "rpm"}
